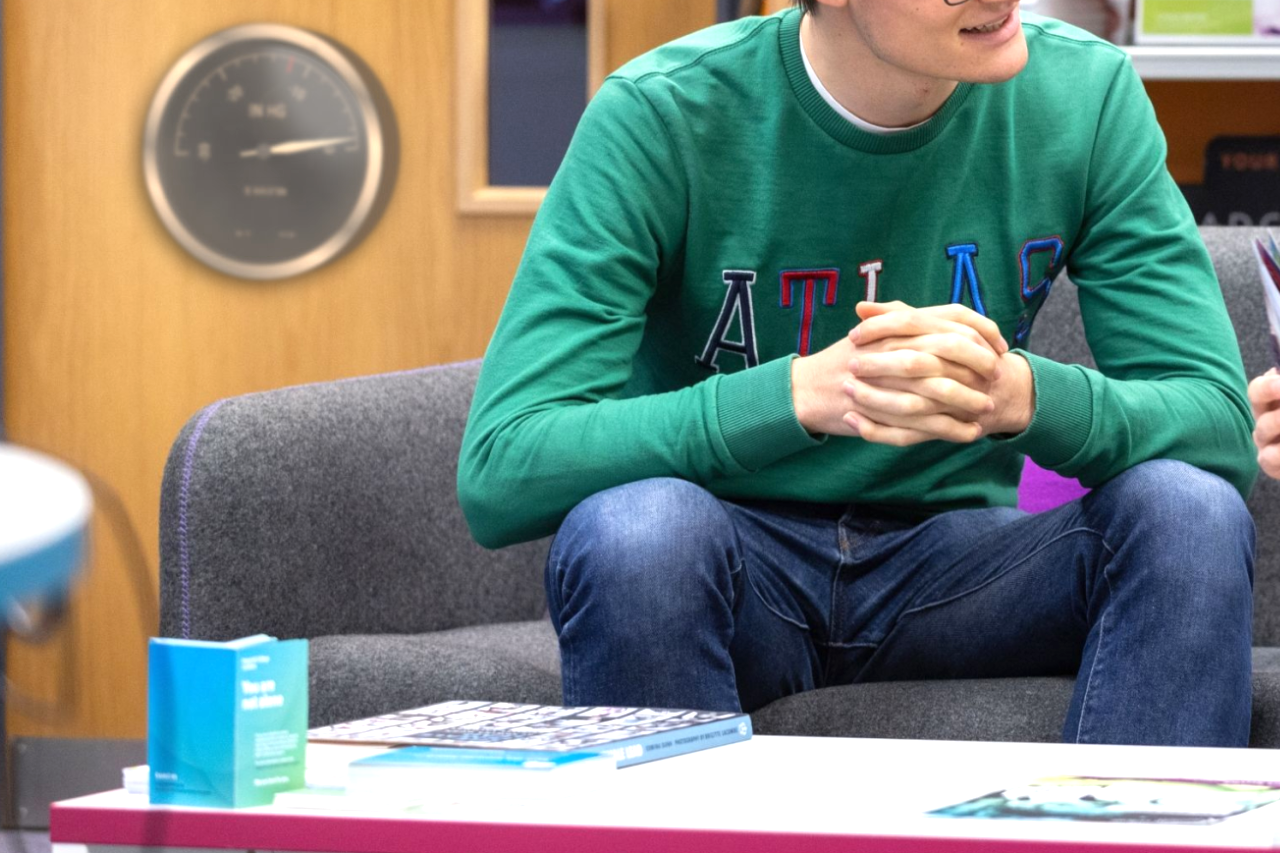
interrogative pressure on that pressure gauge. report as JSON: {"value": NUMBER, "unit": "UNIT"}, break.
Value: {"value": -1, "unit": "inHg"}
